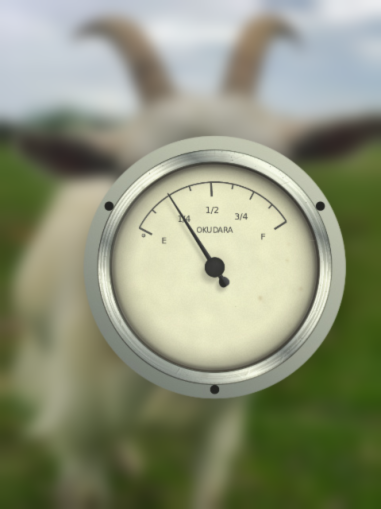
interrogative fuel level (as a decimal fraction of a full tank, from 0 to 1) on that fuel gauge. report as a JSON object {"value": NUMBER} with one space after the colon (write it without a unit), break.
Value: {"value": 0.25}
